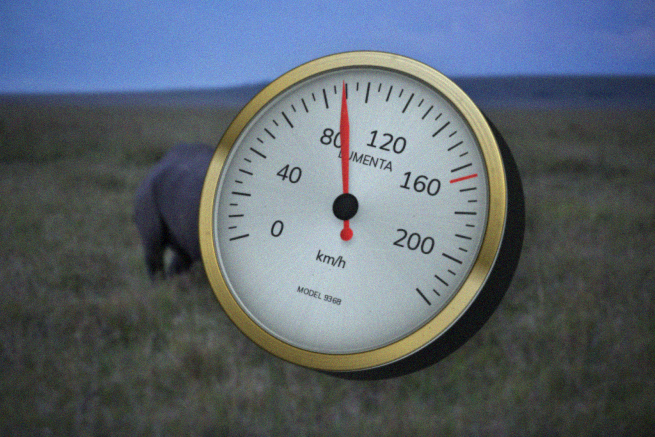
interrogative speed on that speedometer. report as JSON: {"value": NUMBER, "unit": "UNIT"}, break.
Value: {"value": 90, "unit": "km/h"}
